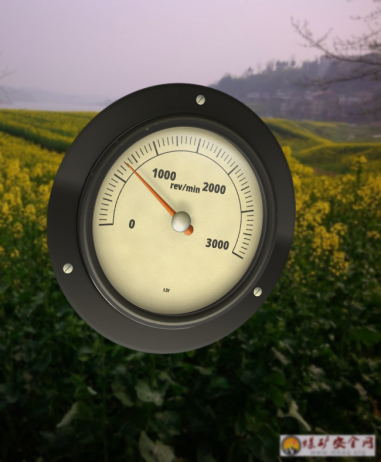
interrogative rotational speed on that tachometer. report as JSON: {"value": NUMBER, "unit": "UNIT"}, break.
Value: {"value": 650, "unit": "rpm"}
